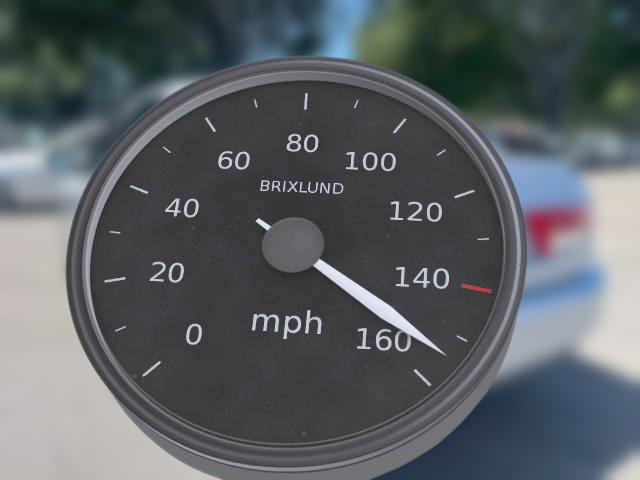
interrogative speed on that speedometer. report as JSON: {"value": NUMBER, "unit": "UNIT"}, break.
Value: {"value": 155, "unit": "mph"}
